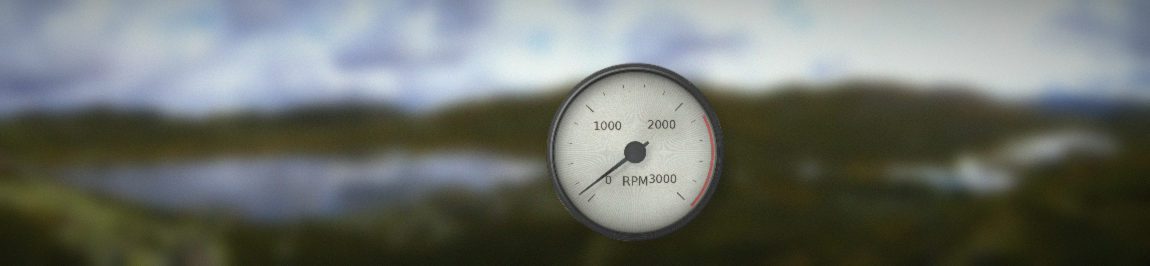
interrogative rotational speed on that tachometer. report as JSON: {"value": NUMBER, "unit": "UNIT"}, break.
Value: {"value": 100, "unit": "rpm"}
